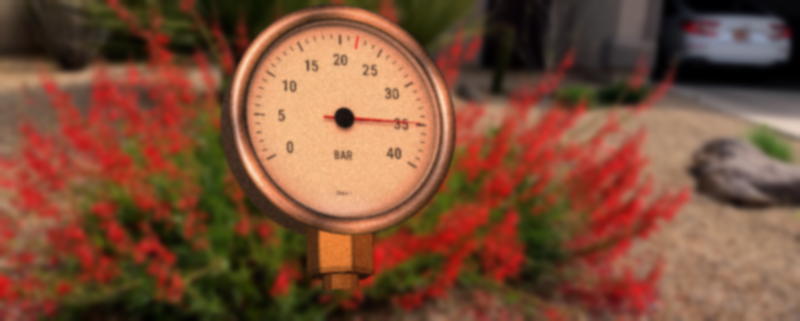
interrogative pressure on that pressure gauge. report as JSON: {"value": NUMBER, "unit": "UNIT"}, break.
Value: {"value": 35, "unit": "bar"}
